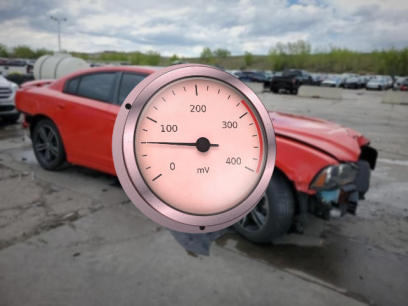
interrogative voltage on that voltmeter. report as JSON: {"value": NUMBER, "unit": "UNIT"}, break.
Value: {"value": 60, "unit": "mV"}
